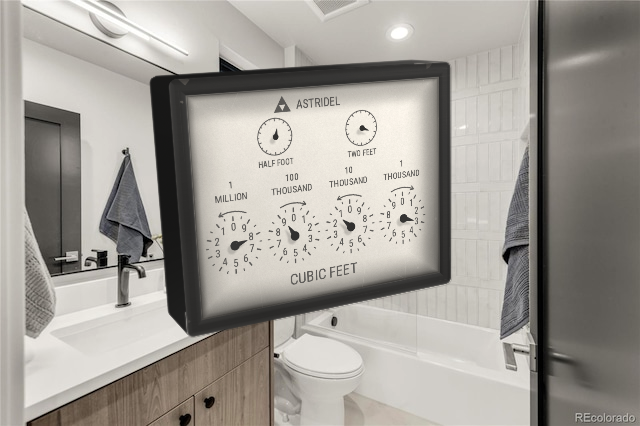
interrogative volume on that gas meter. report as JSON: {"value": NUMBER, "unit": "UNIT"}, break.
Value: {"value": 791300, "unit": "ft³"}
